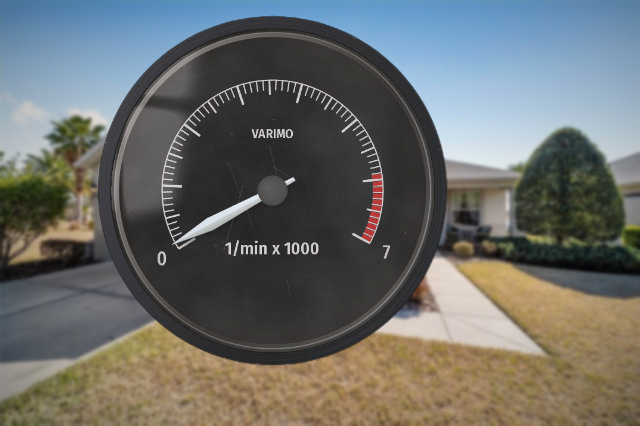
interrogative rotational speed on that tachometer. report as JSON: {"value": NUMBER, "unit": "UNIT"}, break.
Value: {"value": 100, "unit": "rpm"}
